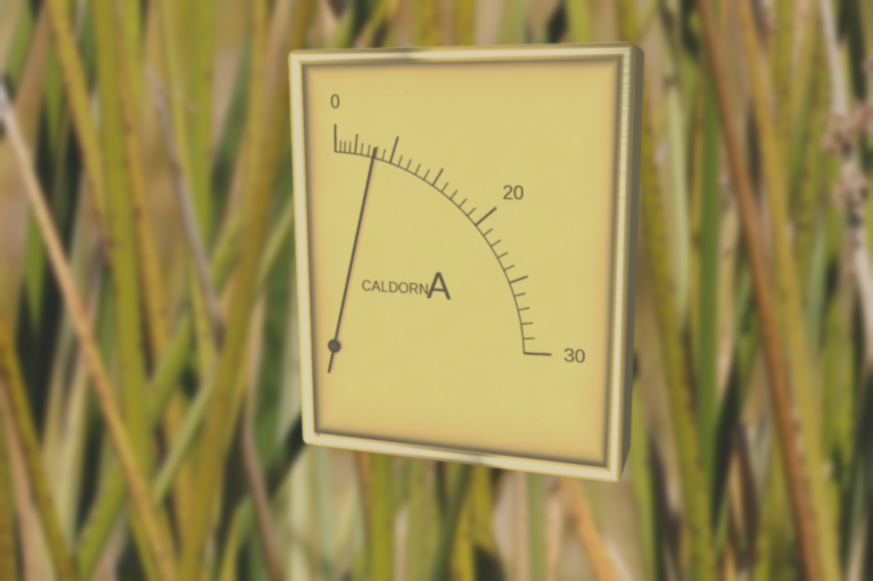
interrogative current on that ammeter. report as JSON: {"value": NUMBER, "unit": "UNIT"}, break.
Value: {"value": 8, "unit": "A"}
